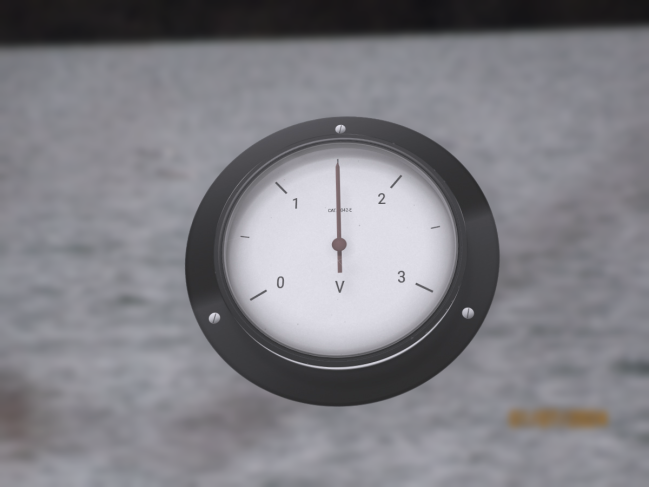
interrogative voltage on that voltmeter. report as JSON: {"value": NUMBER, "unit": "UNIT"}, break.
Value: {"value": 1.5, "unit": "V"}
